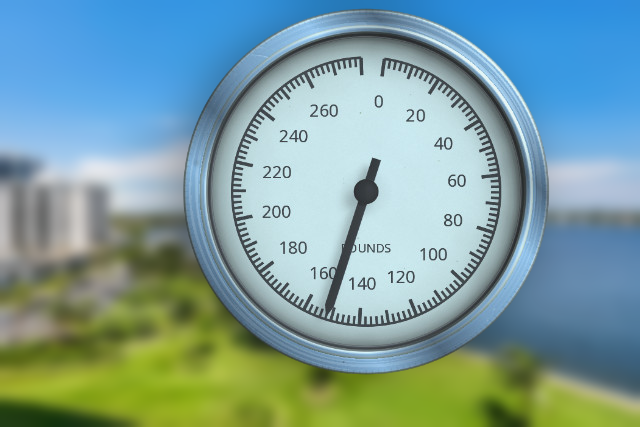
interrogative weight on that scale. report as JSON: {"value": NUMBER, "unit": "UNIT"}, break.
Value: {"value": 152, "unit": "lb"}
